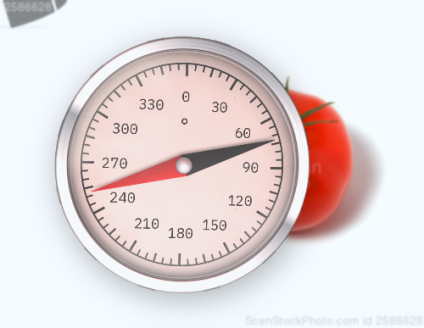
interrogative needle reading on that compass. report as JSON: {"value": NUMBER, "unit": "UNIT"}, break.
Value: {"value": 252.5, "unit": "°"}
